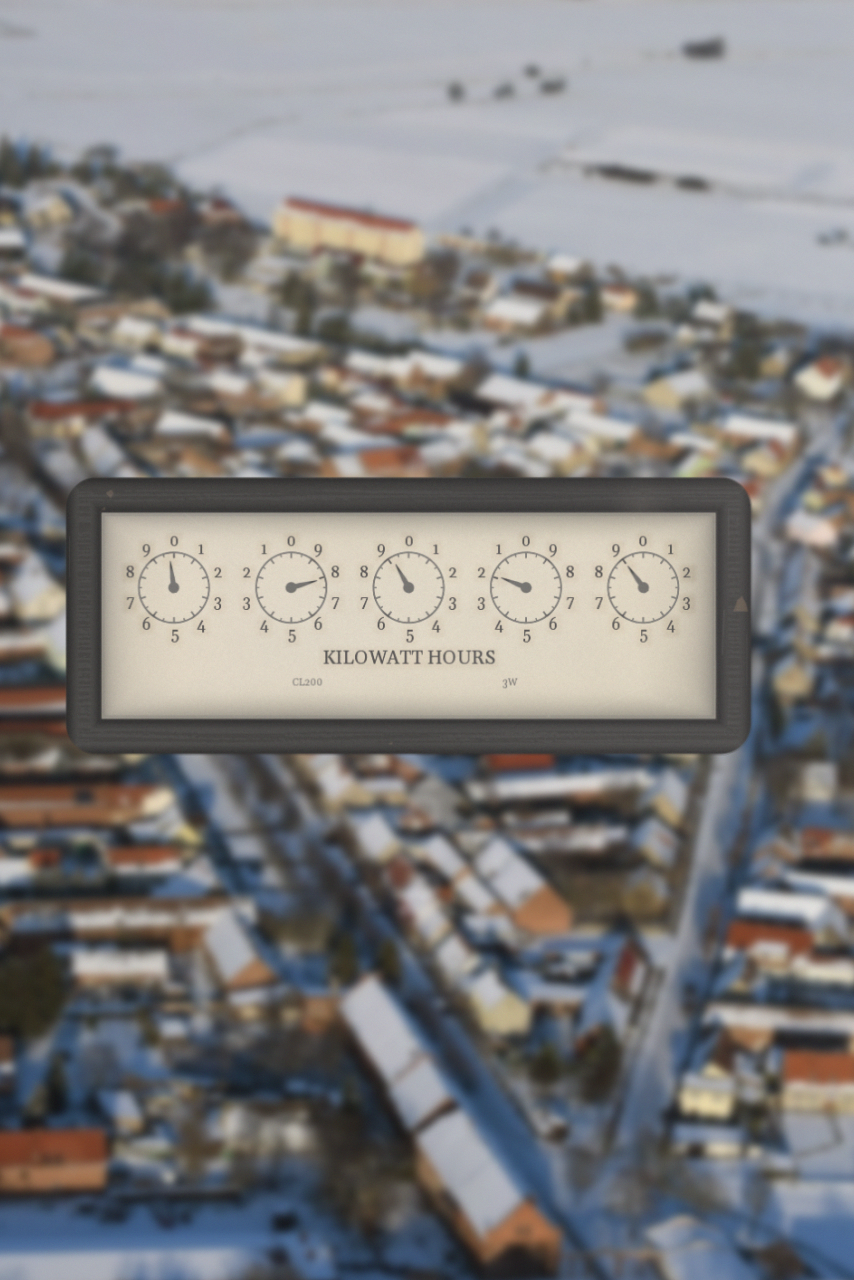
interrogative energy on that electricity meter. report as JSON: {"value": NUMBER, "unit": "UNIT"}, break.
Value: {"value": 97919, "unit": "kWh"}
